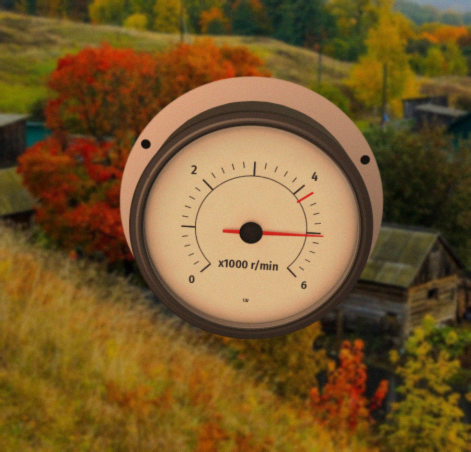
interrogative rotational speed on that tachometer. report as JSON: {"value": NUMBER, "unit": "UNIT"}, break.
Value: {"value": 5000, "unit": "rpm"}
